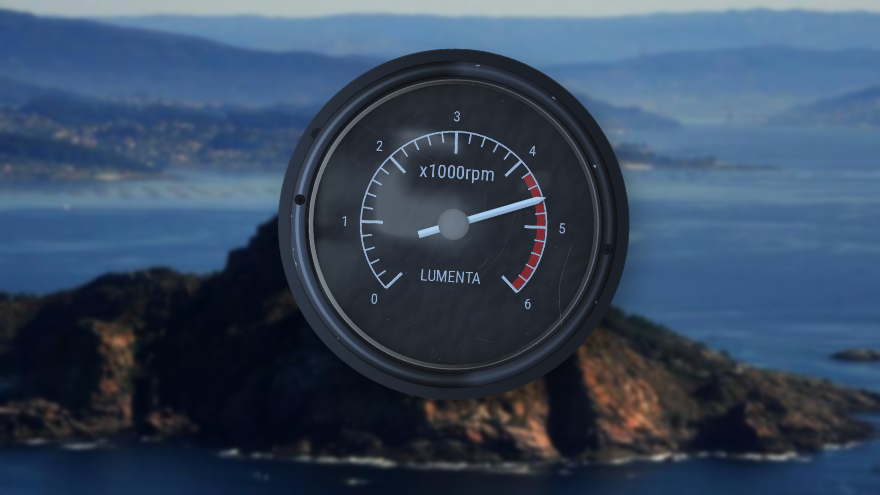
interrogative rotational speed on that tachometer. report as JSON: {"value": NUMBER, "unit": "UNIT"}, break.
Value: {"value": 4600, "unit": "rpm"}
